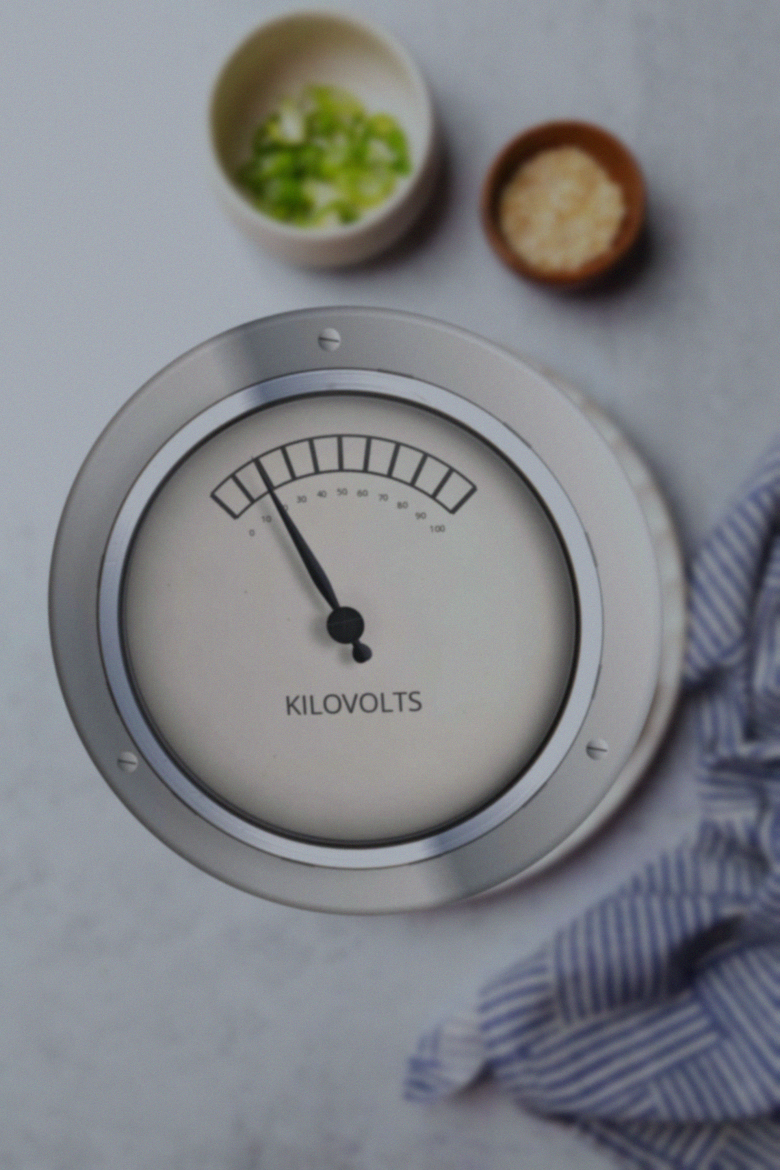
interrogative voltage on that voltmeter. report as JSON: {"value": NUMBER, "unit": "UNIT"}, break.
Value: {"value": 20, "unit": "kV"}
